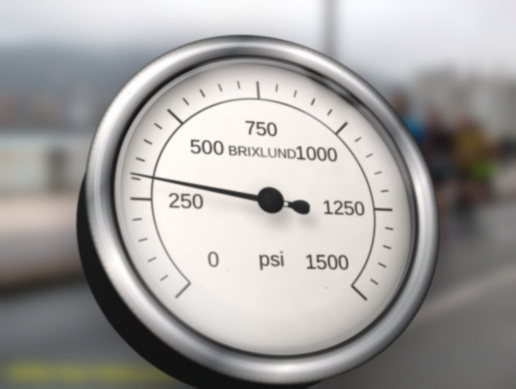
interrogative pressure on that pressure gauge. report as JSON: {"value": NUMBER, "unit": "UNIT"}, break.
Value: {"value": 300, "unit": "psi"}
